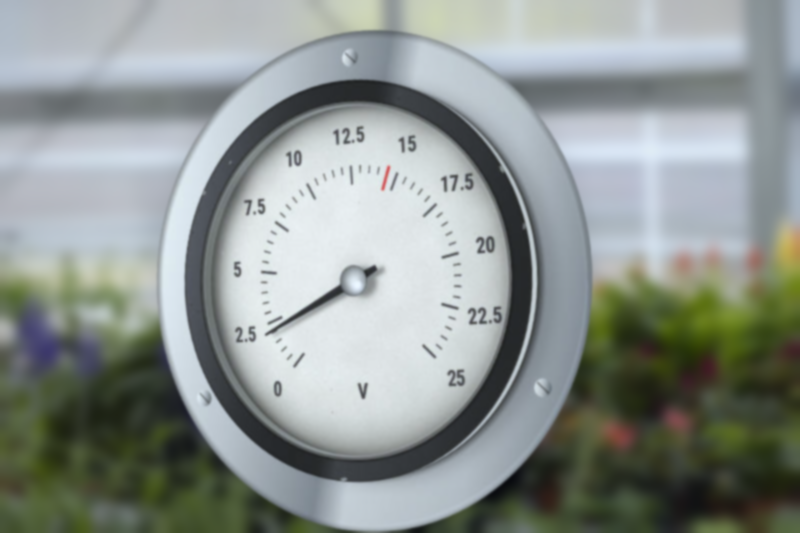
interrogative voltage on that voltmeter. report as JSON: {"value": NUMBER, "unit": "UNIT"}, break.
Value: {"value": 2, "unit": "V"}
